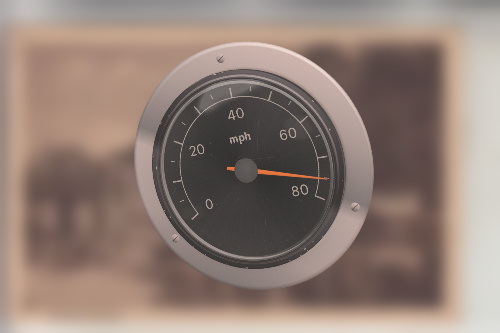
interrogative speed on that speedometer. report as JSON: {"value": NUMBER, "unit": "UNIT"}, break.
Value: {"value": 75, "unit": "mph"}
